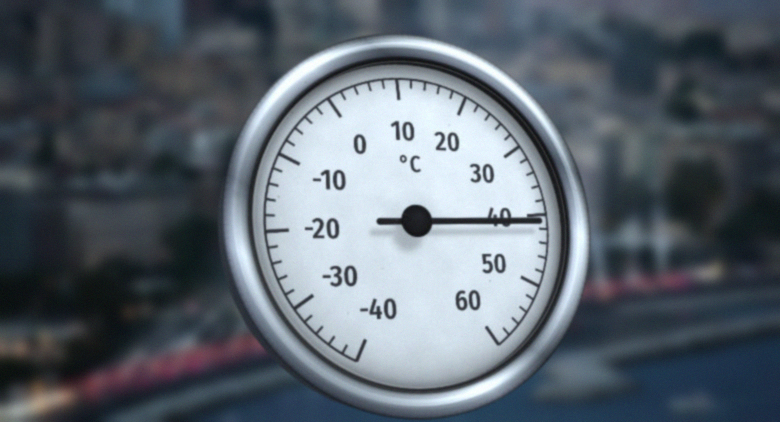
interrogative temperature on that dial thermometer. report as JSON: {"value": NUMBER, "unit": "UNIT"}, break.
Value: {"value": 41, "unit": "°C"}
